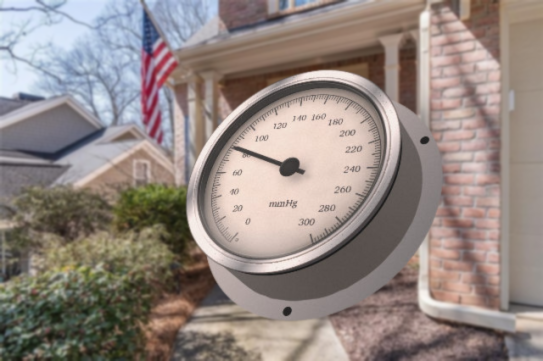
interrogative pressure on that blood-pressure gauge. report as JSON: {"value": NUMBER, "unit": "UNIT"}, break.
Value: {"value": 80, "unit": "mmHg"}
